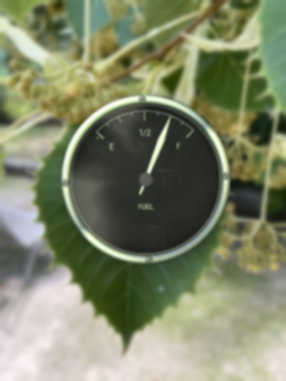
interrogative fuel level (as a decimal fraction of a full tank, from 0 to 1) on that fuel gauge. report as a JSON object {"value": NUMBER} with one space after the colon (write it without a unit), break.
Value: {"value": 0.75}
